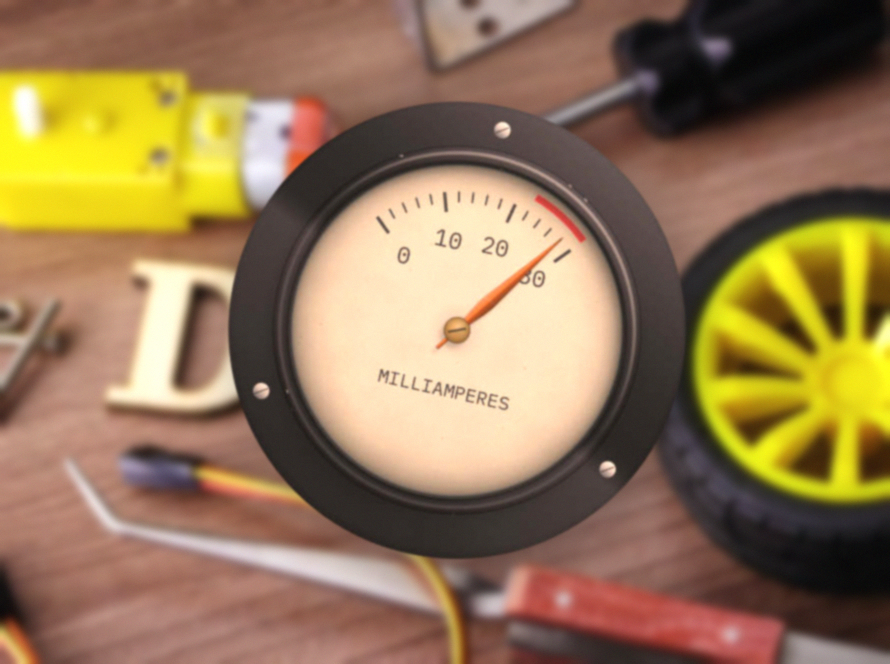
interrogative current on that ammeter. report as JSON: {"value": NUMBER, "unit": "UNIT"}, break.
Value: {"value": 28, "unit": "mA"}
